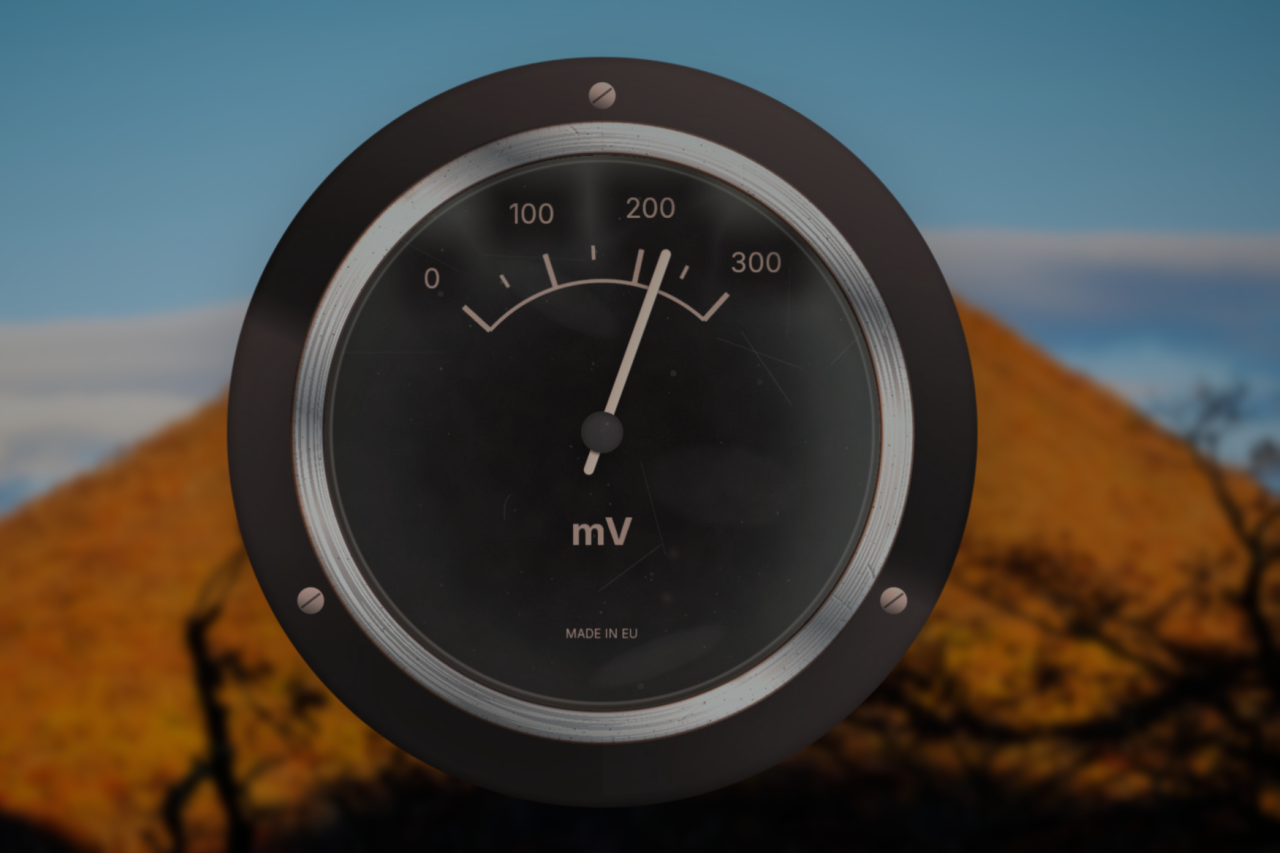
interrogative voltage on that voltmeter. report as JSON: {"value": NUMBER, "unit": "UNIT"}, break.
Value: {"value": 225, "unit": "mV"}
